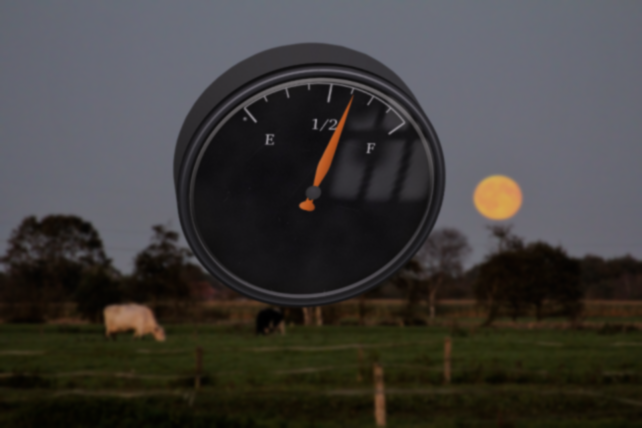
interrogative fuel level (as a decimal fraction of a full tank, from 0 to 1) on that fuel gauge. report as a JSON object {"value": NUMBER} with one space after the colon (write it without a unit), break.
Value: {"value": 0.625}
